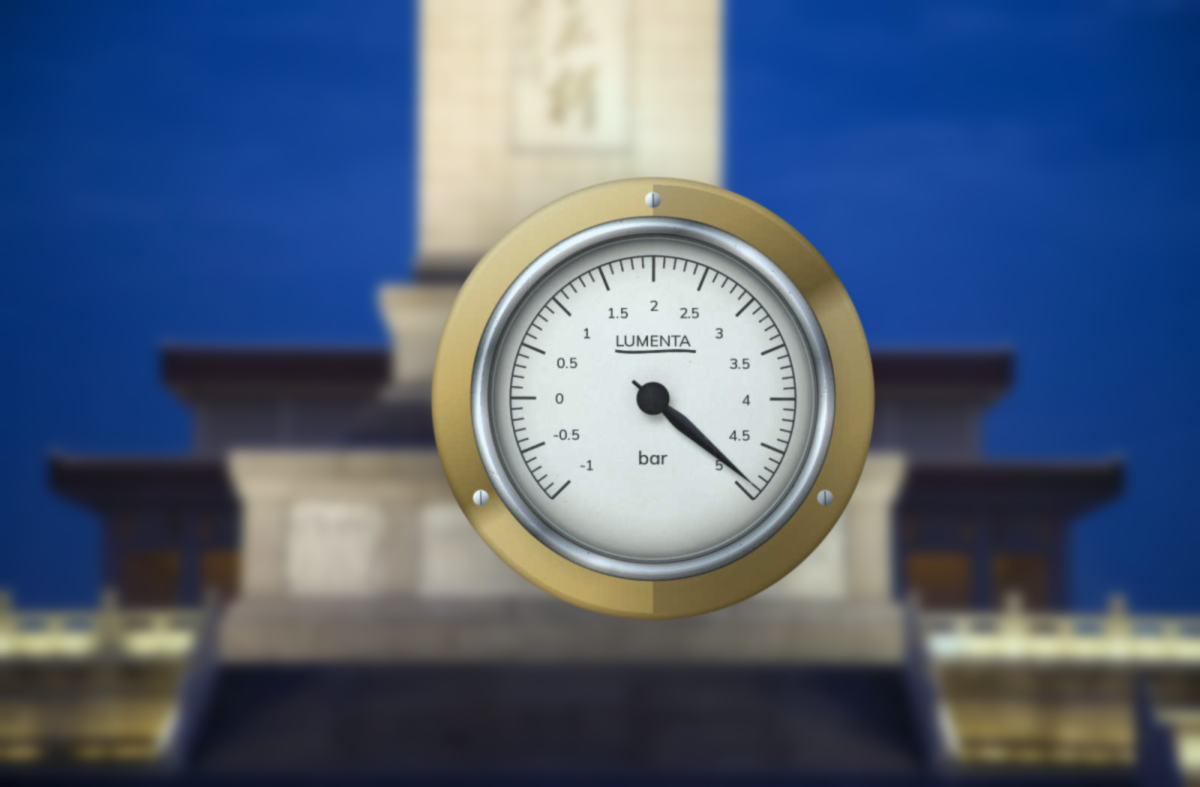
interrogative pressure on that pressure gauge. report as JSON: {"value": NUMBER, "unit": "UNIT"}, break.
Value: {"value": 4.9, "unit": "bar"}
